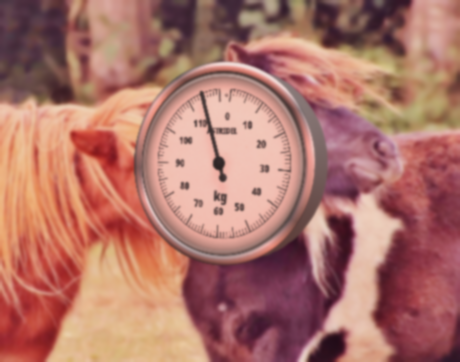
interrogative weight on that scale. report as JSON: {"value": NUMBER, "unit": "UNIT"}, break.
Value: {"value": 115, "unit": "kg"}
